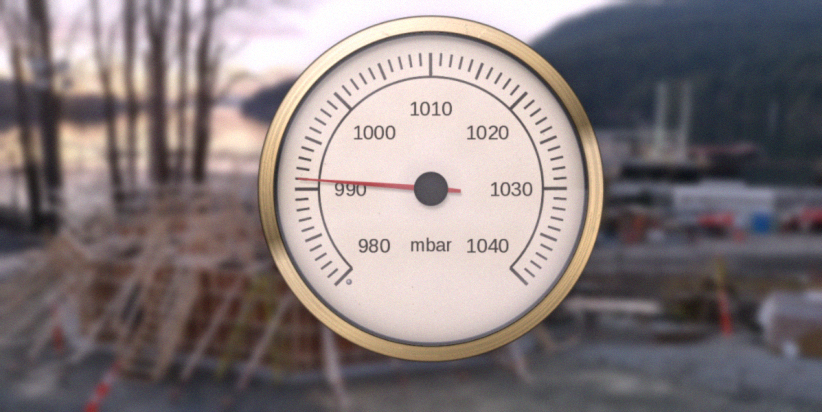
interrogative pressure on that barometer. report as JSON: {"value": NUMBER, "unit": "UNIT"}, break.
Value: {"value": 991, "unit": "mbar"}
